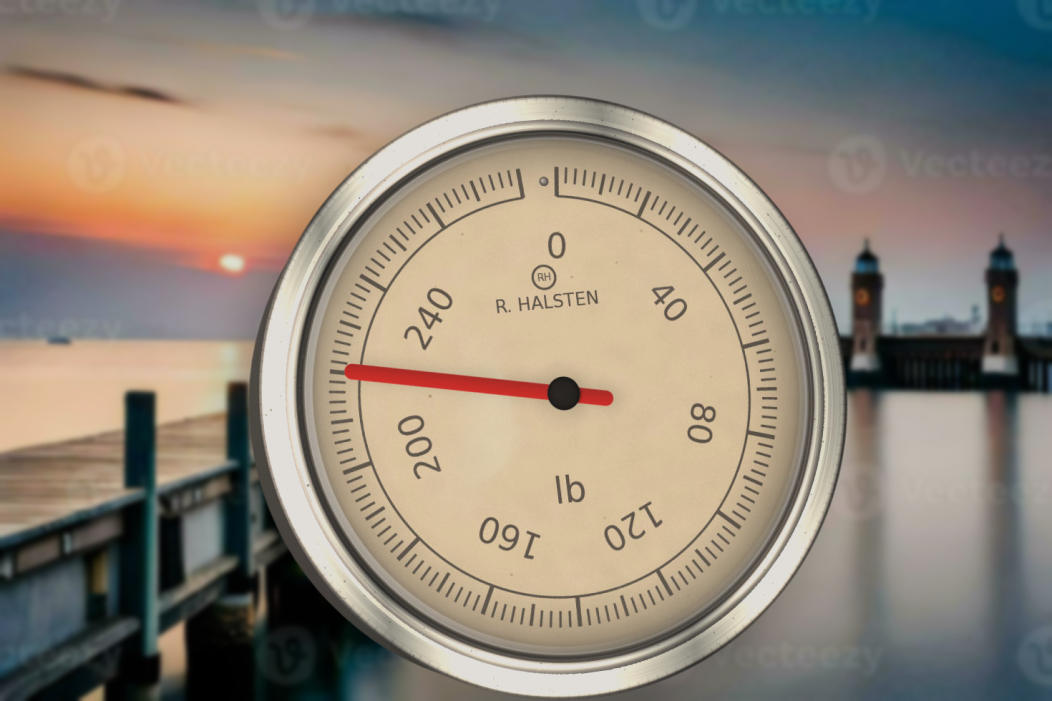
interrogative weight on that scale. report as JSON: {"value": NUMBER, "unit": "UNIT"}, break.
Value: {"value": 220, "unit": "lb"}
